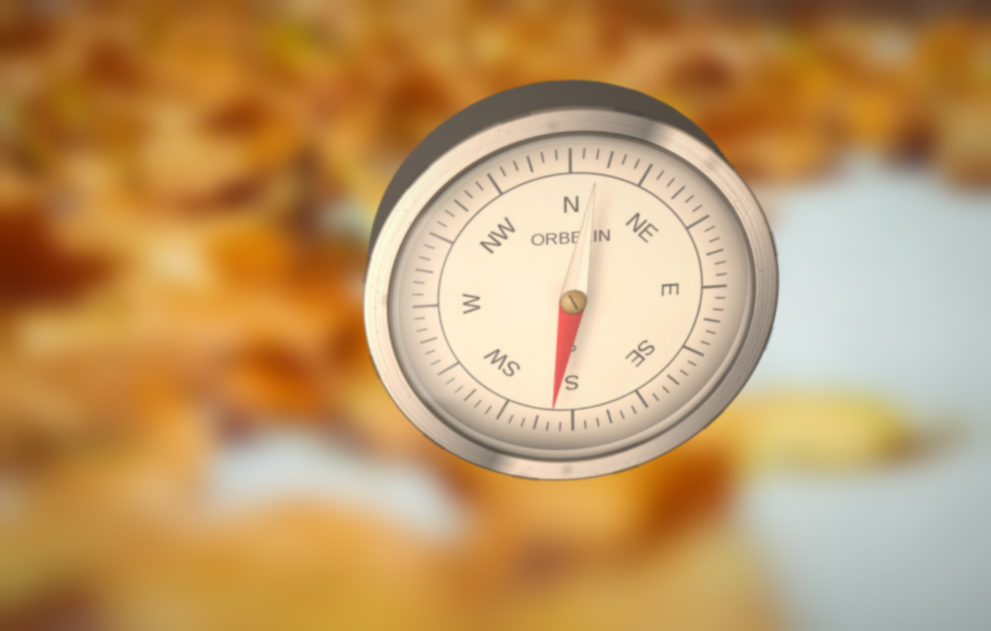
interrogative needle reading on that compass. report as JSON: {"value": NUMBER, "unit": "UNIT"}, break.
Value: {"value": 190, "unit": "°"}
